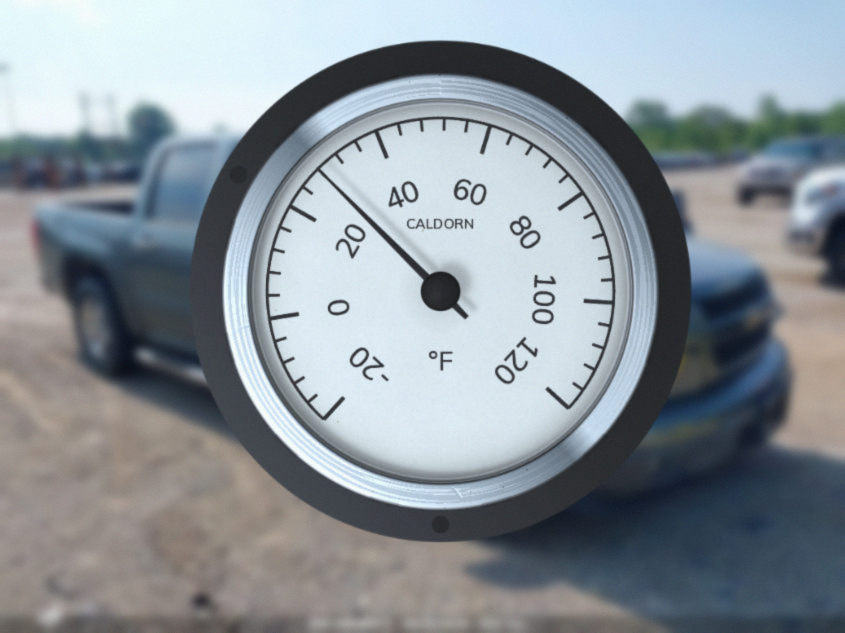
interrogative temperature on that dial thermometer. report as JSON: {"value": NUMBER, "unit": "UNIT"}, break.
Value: {"value": 28, "unit": "°F"}
